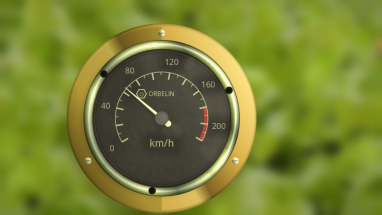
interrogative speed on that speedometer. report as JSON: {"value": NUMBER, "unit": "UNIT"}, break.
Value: {"value": 65, "unit": "km/h"}
